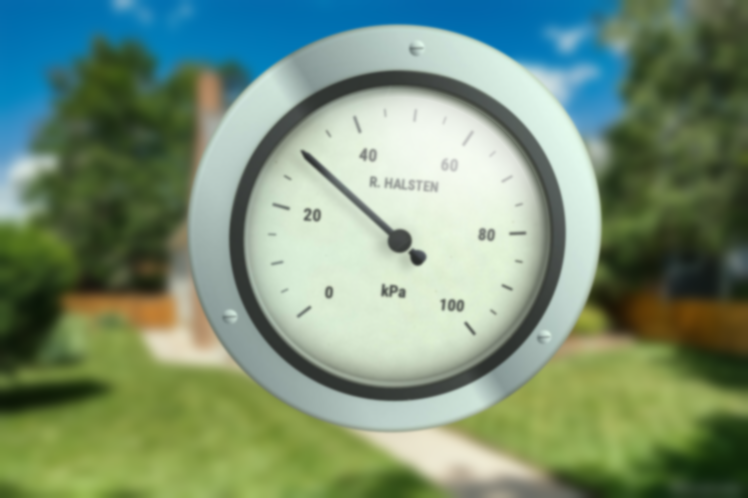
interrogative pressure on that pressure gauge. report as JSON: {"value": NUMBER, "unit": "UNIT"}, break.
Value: {"value": 30, "unit": "kPa"}
